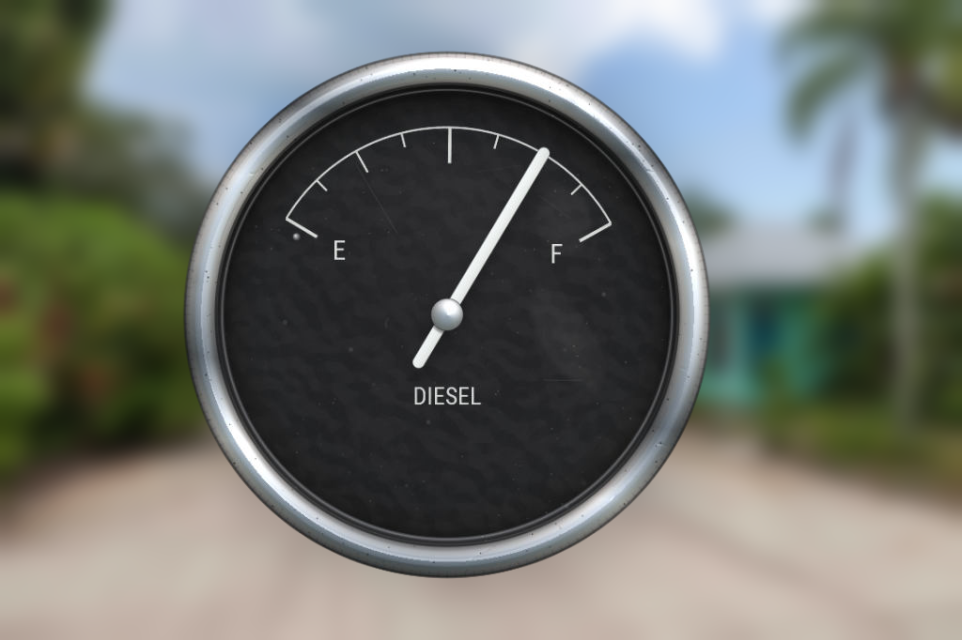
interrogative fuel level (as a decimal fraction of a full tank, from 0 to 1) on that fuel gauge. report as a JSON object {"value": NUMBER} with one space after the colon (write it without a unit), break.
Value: {"value": 0.75}
